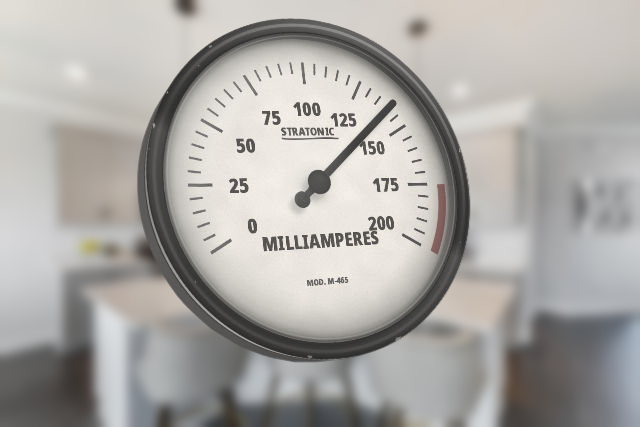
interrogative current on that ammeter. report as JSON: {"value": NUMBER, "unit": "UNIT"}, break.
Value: {"value": 140, "unit": "mA"}
